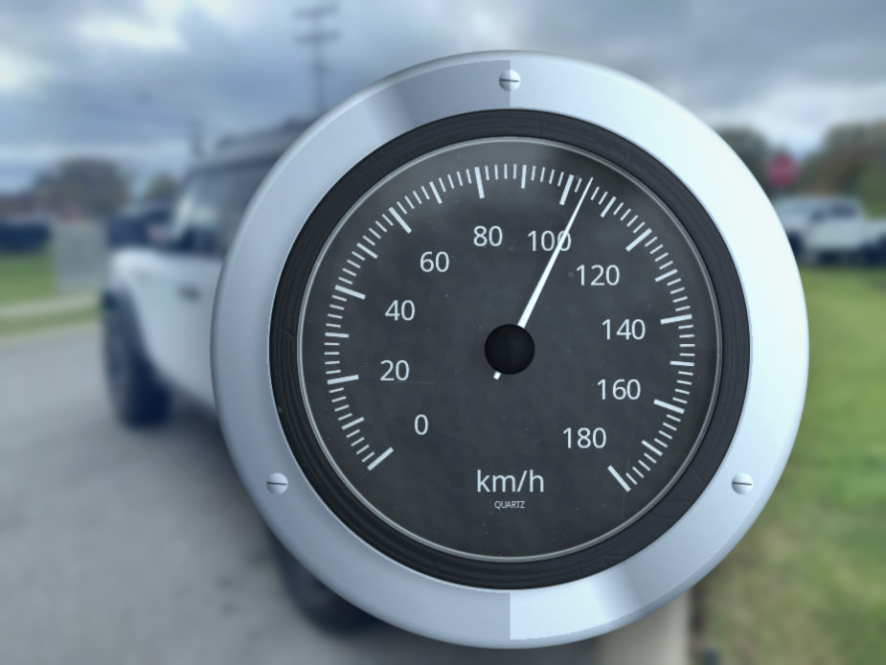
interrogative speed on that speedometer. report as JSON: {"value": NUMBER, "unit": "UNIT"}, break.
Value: {"value": 104, "unit": "km/h"}
